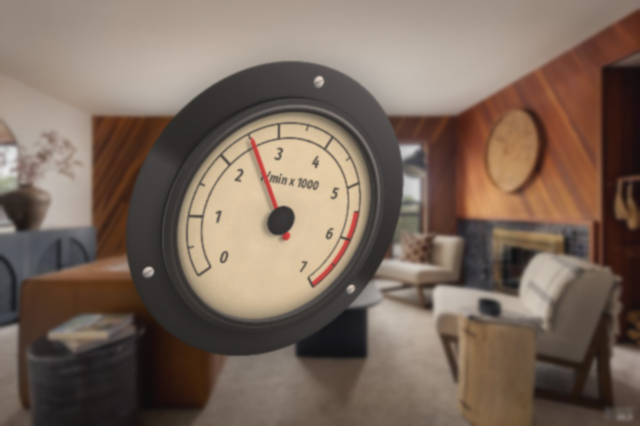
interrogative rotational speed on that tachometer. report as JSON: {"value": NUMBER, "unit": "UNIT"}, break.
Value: {"value": 2500, "unit": "rpm"}
